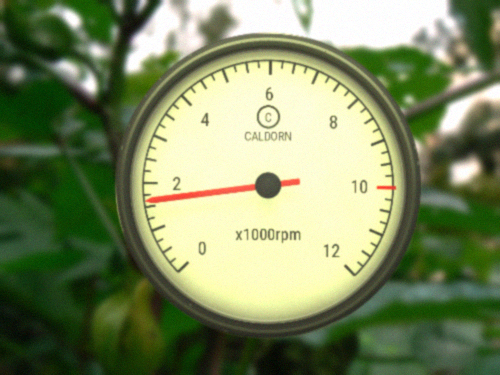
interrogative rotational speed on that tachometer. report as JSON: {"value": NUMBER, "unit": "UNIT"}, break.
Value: {"value": 1625, "unit": "rpm"}
